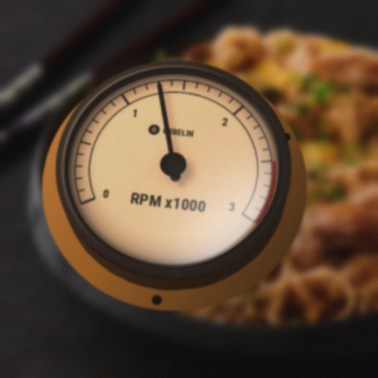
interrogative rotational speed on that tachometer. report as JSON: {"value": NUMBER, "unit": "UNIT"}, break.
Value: {"value": 1300, "unit": "rpm"}
